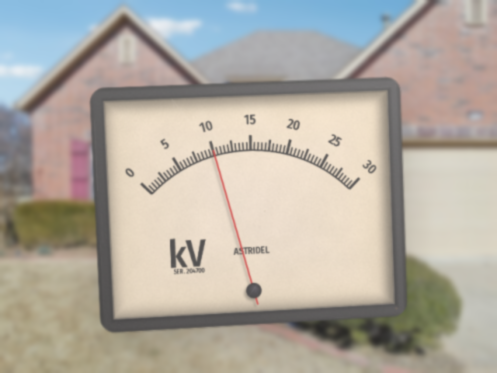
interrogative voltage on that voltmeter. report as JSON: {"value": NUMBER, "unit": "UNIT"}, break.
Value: {"value": 10, "unit": "kV"}
